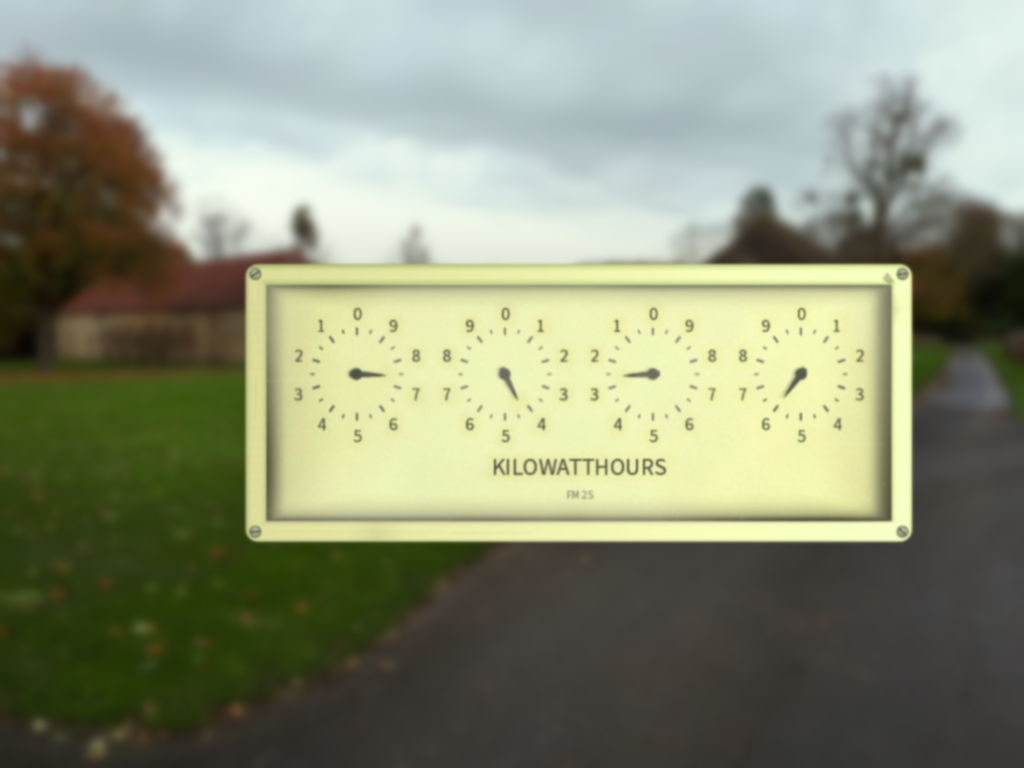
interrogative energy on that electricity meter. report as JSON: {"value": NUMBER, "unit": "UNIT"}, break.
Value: {"value": 7426, "unit": "kWh"}
